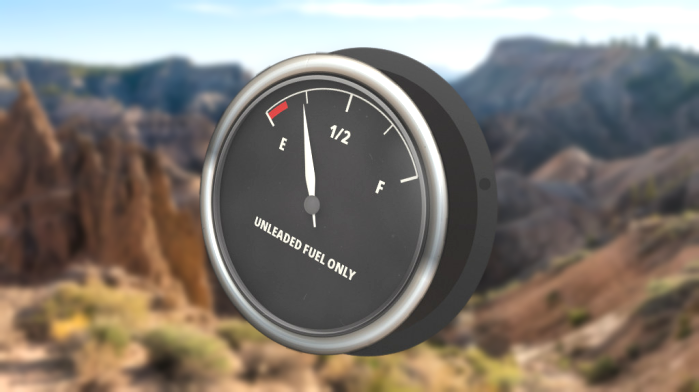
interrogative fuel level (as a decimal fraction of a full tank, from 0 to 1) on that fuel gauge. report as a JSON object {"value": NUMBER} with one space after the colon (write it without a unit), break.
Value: {"value": 0.25}
